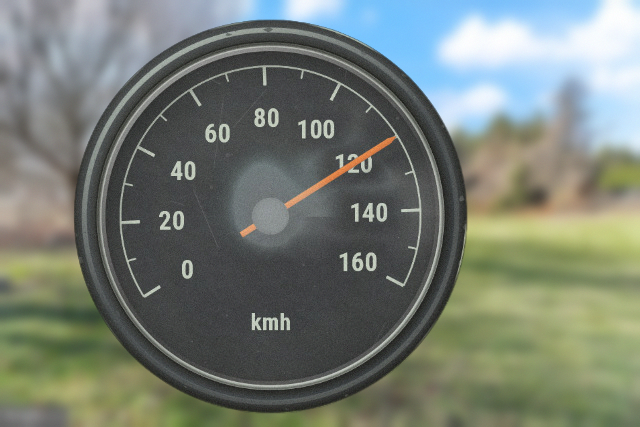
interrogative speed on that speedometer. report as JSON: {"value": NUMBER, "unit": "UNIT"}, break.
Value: {"value": 120, "unit": "km/h"}
